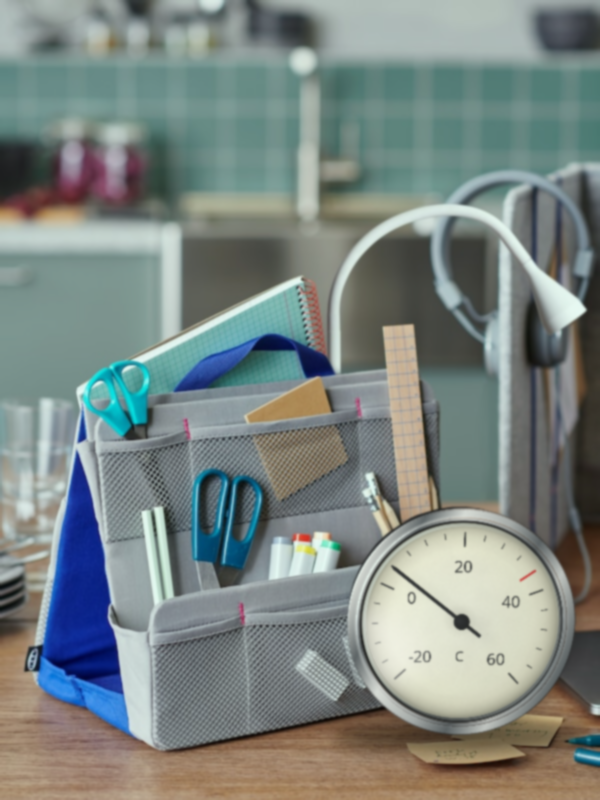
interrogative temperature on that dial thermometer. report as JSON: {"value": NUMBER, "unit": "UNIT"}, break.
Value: {"value": 4, "unit": "°C"}
